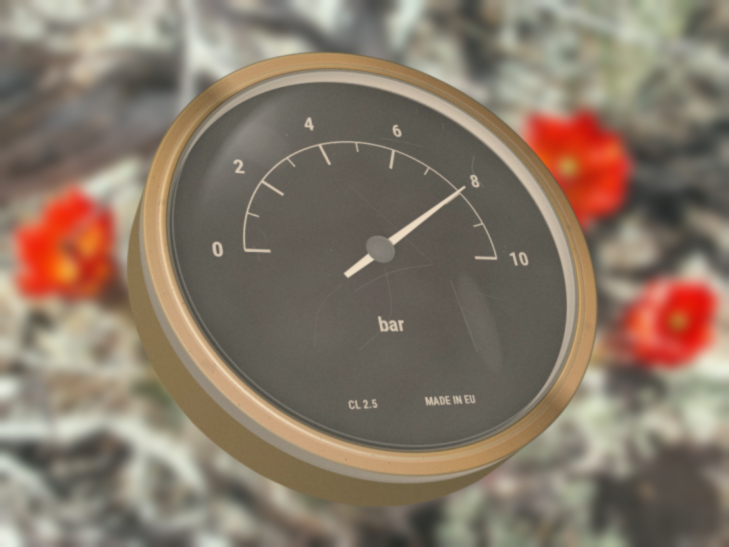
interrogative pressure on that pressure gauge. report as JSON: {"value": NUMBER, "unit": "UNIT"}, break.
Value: {"value": 8, "unit": "bar"}
